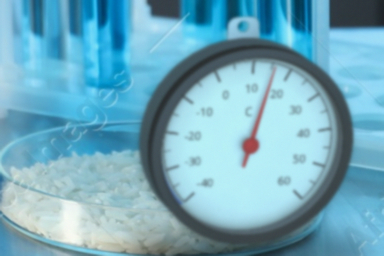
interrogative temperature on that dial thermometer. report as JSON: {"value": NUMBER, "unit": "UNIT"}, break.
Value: {"value": 15, "unit": "°C"}
